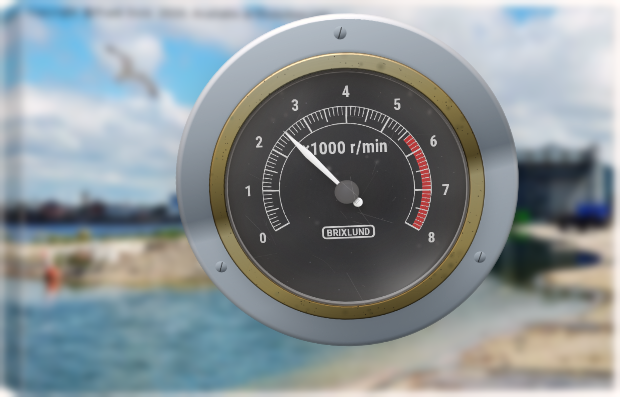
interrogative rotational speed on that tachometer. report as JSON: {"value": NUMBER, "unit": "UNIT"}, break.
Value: {"value": 2500, "unit": "rpm"}
